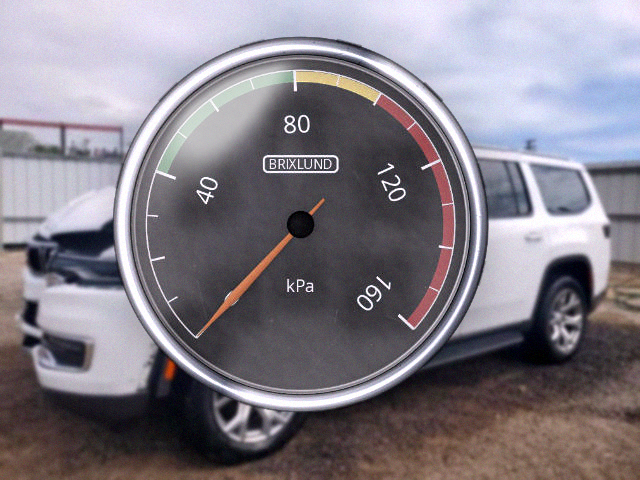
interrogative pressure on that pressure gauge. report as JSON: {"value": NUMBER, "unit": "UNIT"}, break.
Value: {"value": 0, "unit": "kPa"}
